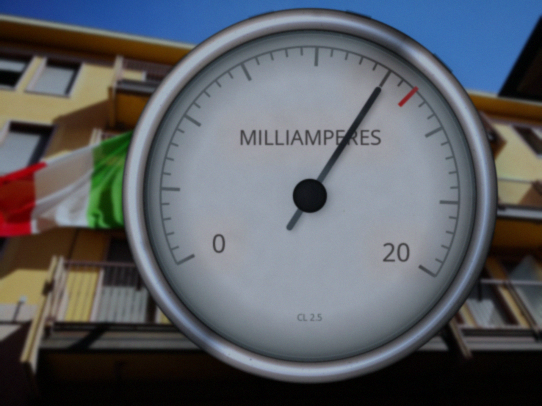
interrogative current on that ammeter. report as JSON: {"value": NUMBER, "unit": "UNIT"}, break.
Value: {"value": 12.5, "unit": "mA"}
